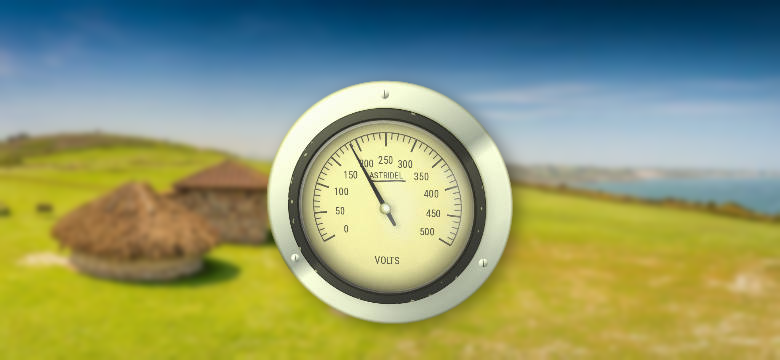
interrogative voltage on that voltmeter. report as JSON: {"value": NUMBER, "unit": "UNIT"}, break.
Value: {"value": 190, "unit": "V"}
